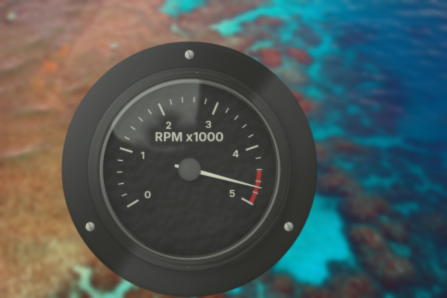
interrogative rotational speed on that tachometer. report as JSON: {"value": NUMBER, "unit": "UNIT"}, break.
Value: {"value": 4700, "unit": "rpm"}
